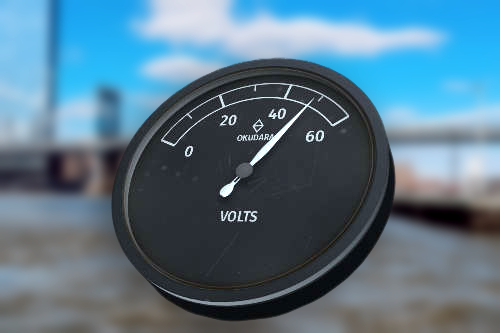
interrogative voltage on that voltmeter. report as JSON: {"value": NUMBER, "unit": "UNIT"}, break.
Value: {"value": 50, "unit": "V"}
